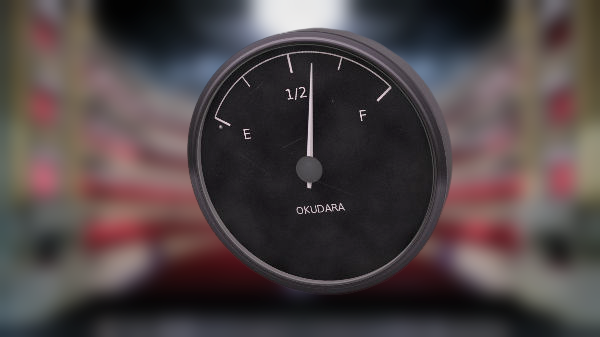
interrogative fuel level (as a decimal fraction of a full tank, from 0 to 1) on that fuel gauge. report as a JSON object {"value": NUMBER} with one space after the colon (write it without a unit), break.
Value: {"value": 0.625}
